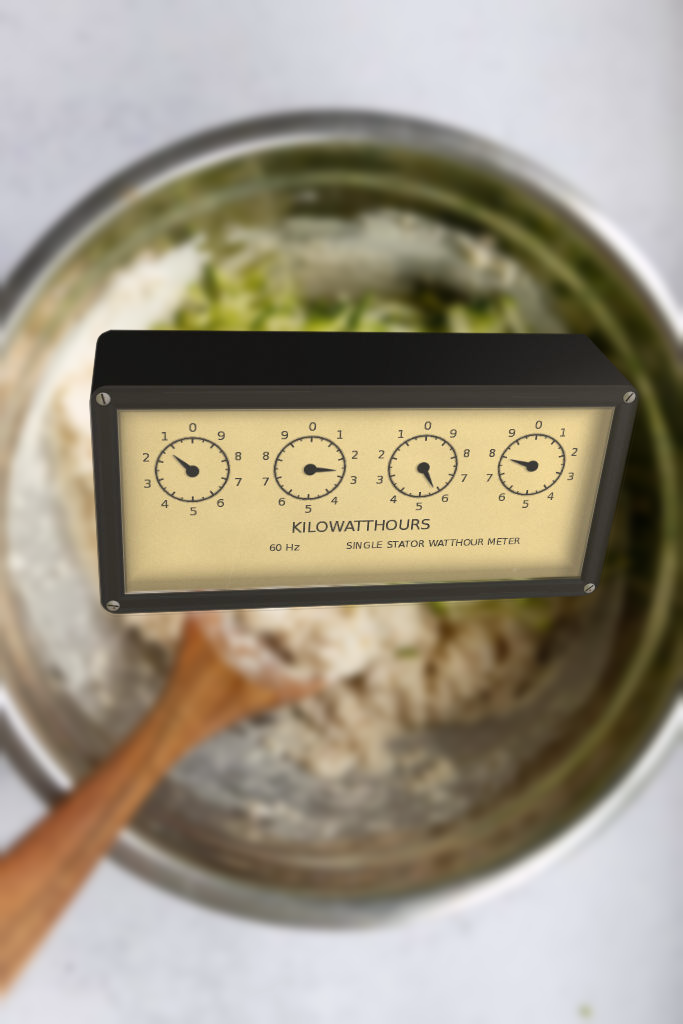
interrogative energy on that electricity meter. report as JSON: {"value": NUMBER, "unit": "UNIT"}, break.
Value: {"value": 1258, "unit": "kWh"}
